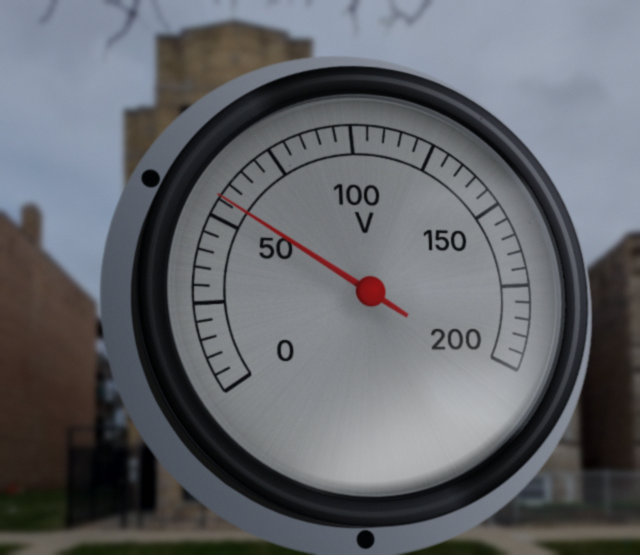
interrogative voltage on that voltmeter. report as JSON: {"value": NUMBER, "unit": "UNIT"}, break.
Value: {"value": 55, "unit": "V"}
